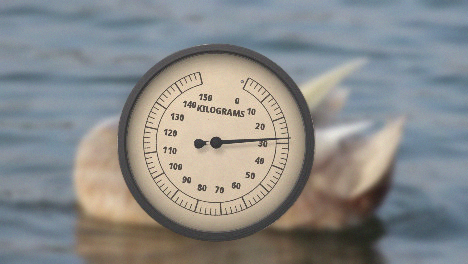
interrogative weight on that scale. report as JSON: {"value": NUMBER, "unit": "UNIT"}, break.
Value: {"value": 28, "unit": "kg"}
